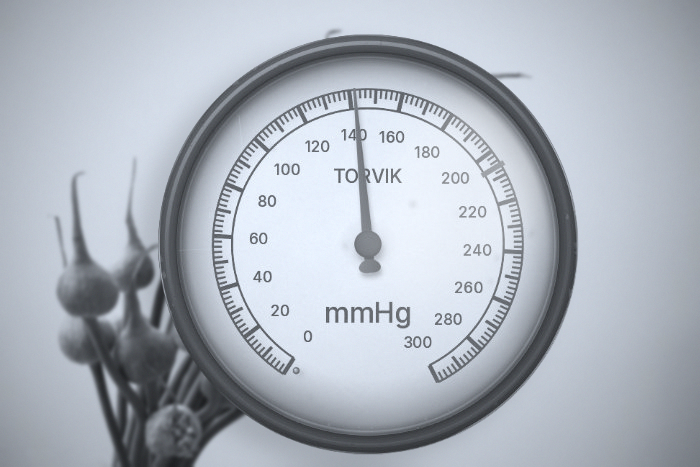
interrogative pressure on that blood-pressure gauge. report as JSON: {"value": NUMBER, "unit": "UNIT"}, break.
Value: {"value": 142, "unit": "mmHg"}
